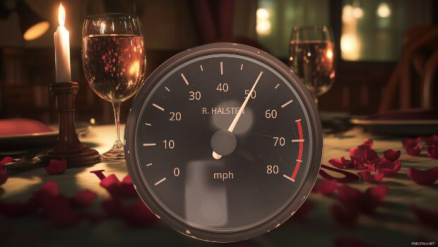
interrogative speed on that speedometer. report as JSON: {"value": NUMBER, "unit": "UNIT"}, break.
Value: {"value": 50, "unit": "mph"}
